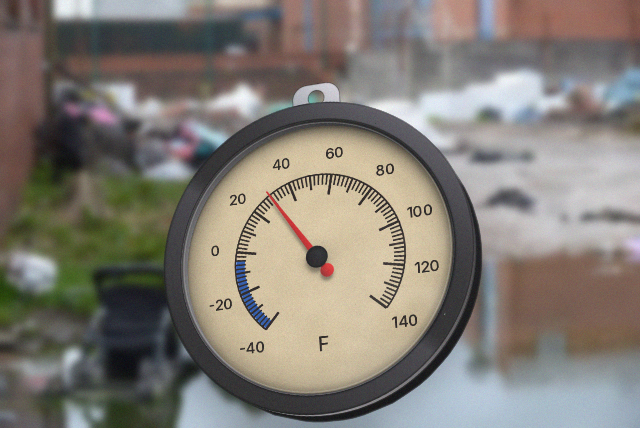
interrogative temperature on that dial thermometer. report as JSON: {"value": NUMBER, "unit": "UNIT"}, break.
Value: {"value": 30, "unit": "°F"}
